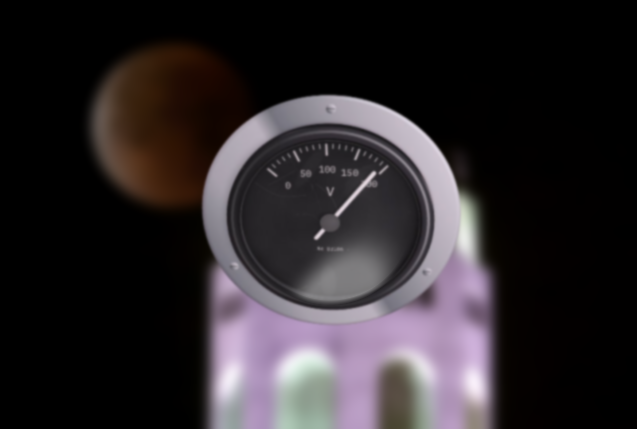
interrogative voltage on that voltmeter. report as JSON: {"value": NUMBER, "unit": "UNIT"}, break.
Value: {"value": 190, "unit": "V"}
